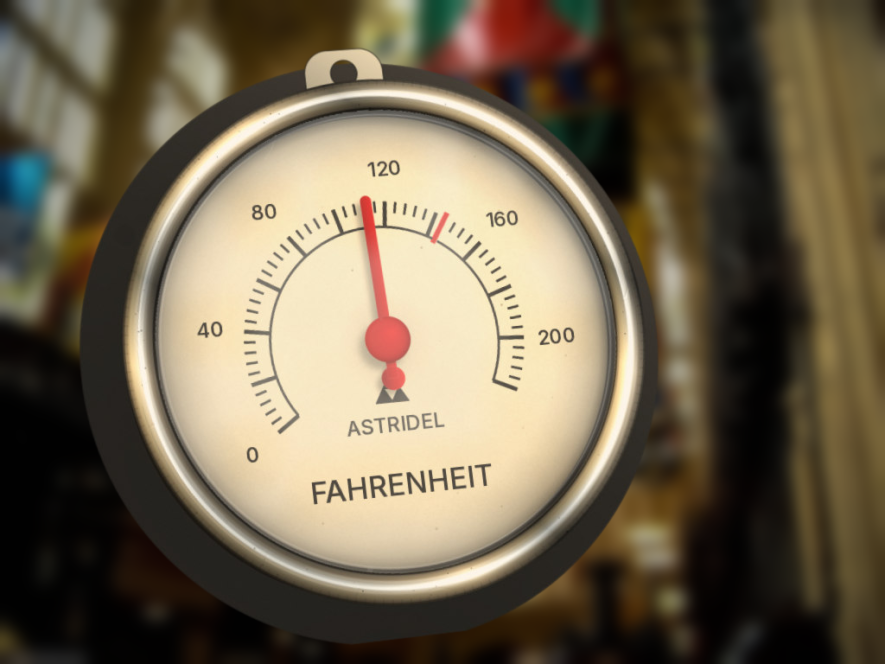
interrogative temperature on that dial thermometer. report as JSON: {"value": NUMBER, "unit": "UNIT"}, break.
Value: {"value": 112, "unit": "°F"}
